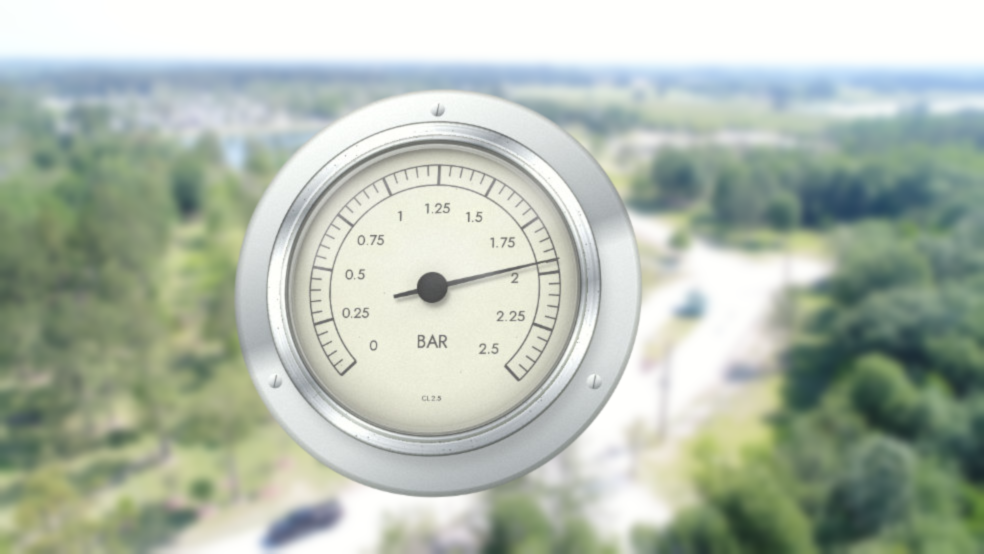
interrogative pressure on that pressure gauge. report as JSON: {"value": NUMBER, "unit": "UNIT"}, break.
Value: {"value": 1.95, "unit": "bar"}
